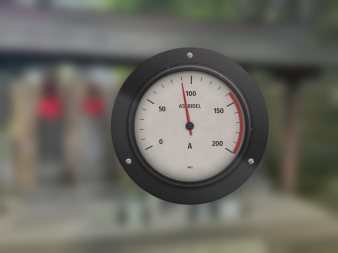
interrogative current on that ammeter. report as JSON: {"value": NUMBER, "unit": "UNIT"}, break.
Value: {"value": 90, "unit": "A"}
